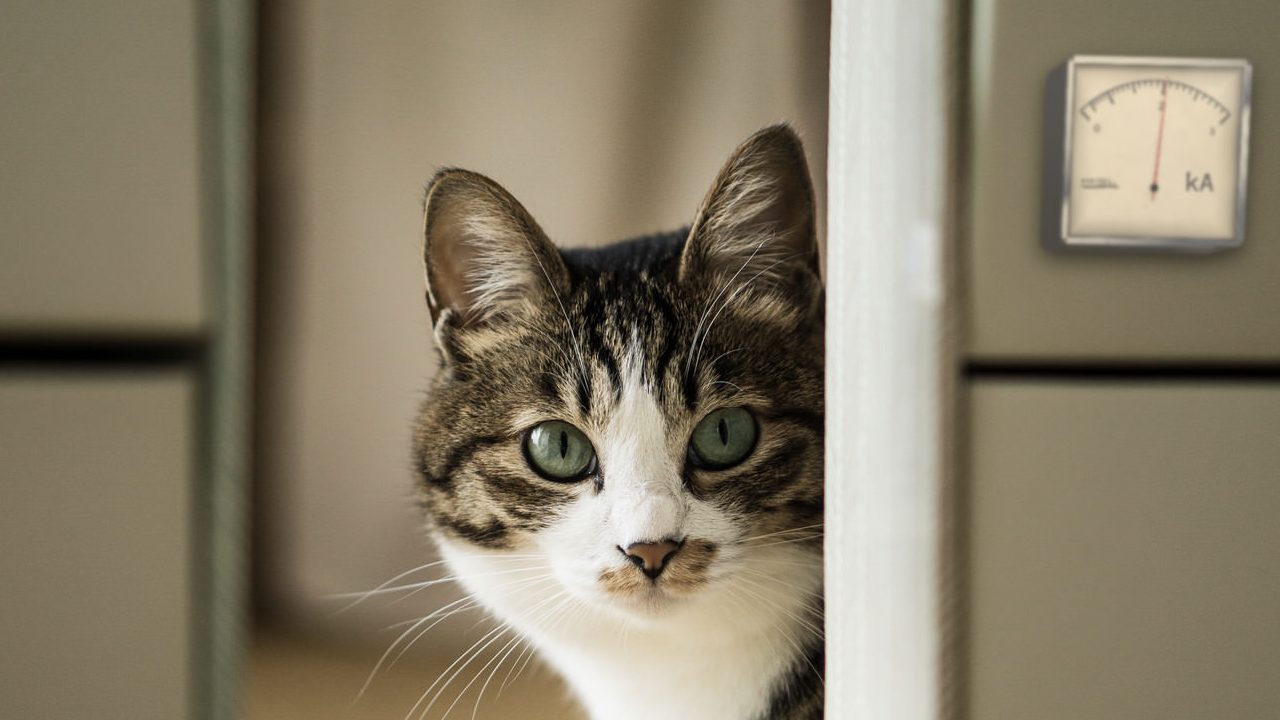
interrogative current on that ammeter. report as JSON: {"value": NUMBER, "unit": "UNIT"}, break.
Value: {"value": 2, "unit": "kA"}
